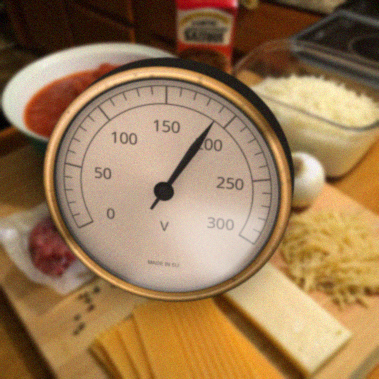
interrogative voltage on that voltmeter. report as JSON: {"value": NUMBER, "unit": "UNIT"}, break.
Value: {"value": 190, "unit": "V"}
